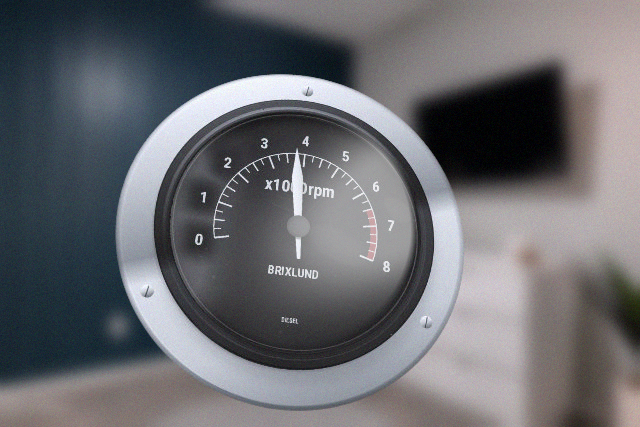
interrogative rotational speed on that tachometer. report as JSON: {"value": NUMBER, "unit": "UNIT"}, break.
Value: {"value": 3750, "unit": "rpm"}
